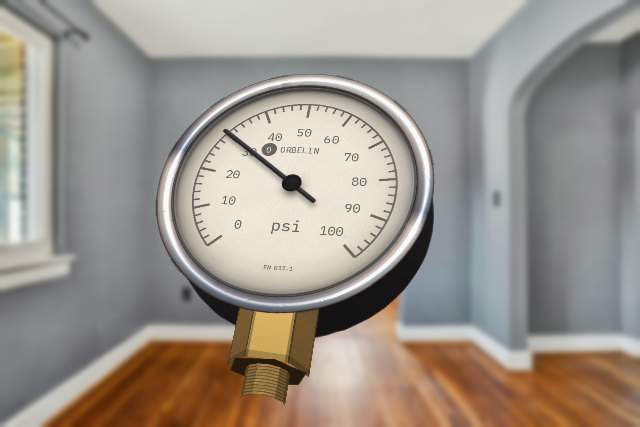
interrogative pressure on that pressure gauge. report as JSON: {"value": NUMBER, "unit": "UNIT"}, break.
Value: {"value": 30, "unit": "psi"}
